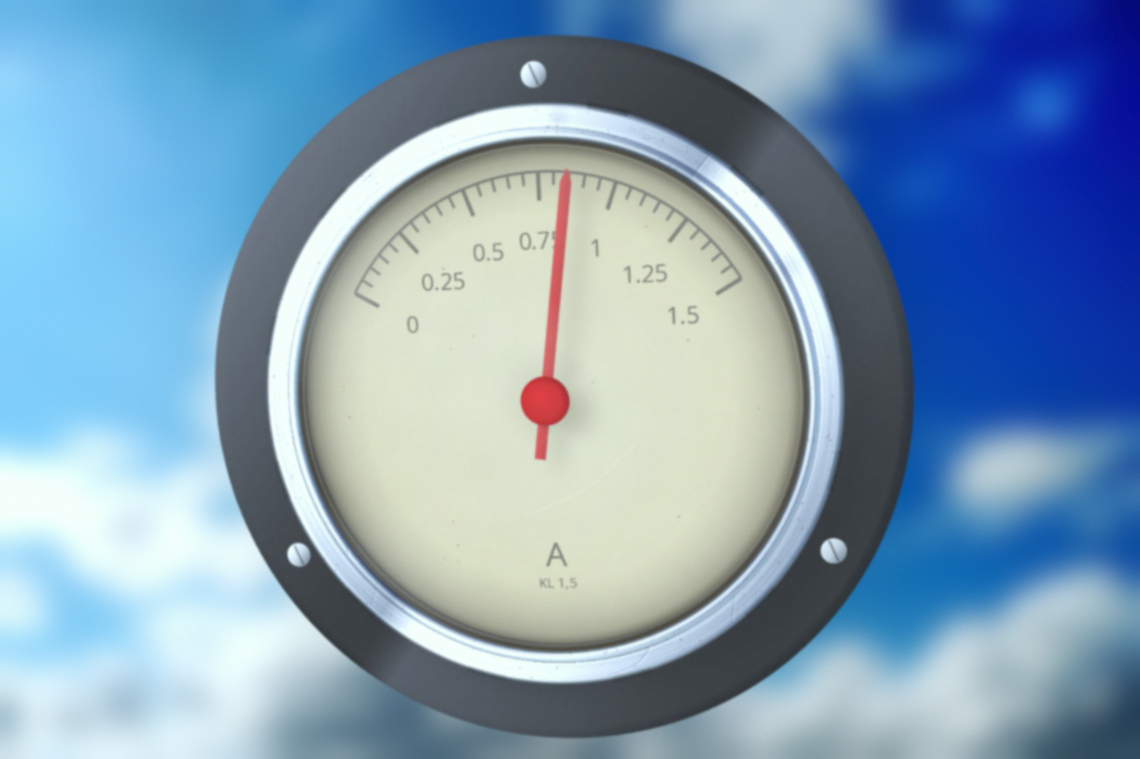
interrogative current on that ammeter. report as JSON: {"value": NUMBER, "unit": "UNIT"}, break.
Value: {"value": 0.85, "unit": "A"}
